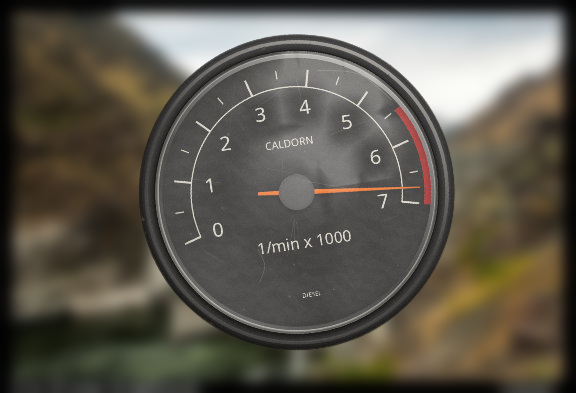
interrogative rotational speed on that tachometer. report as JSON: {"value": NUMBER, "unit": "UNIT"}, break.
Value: {"value": 6750, "unit": "rpm"}
